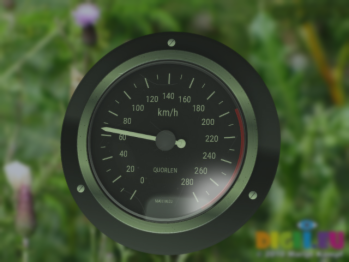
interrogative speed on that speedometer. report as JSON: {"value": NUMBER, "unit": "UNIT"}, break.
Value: {"value": 65, "unit": "km/h"}
